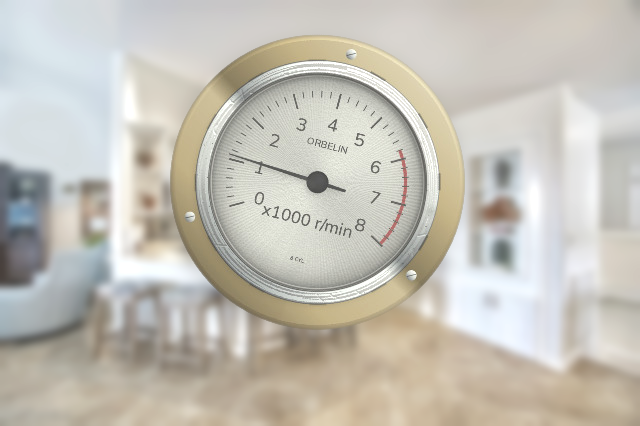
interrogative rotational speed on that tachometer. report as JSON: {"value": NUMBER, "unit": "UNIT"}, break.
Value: {"value": 1100, "unit": "rpm"}
